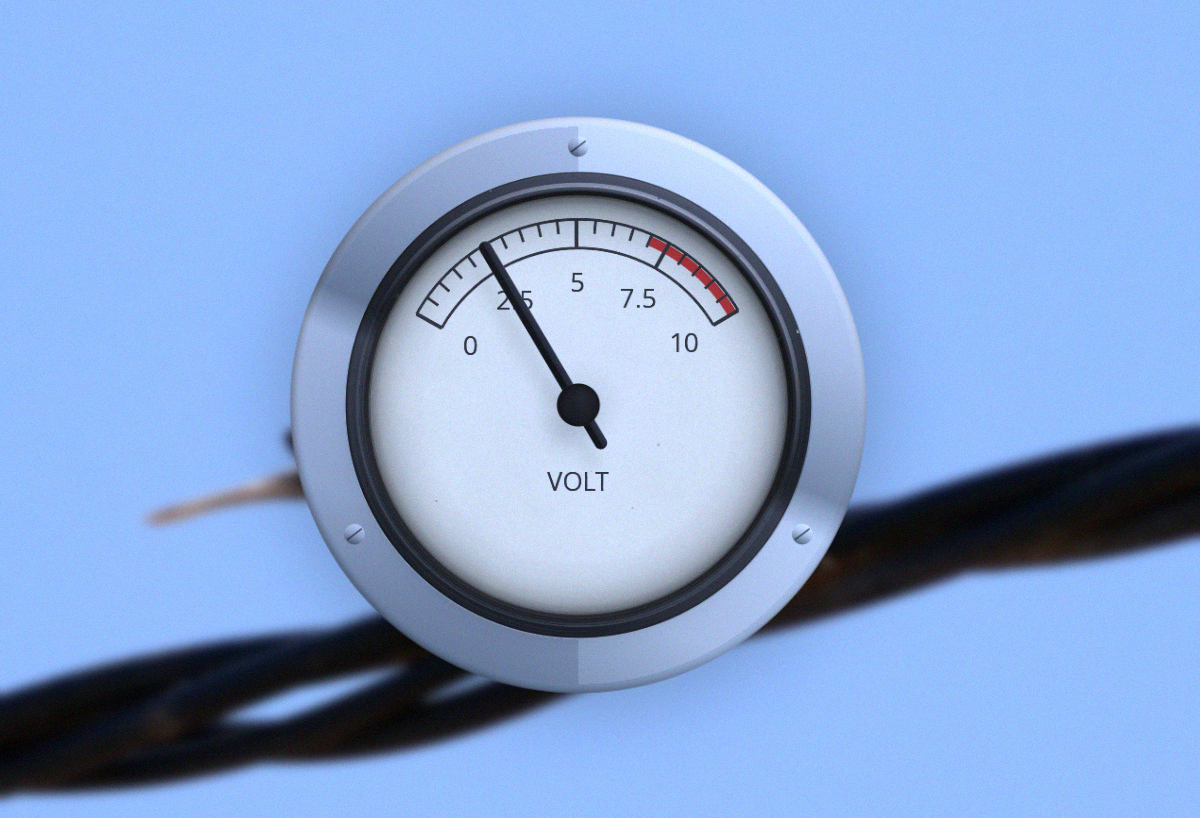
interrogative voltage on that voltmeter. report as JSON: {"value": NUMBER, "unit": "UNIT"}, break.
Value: {"value": 2.5, "unit": "V"}
